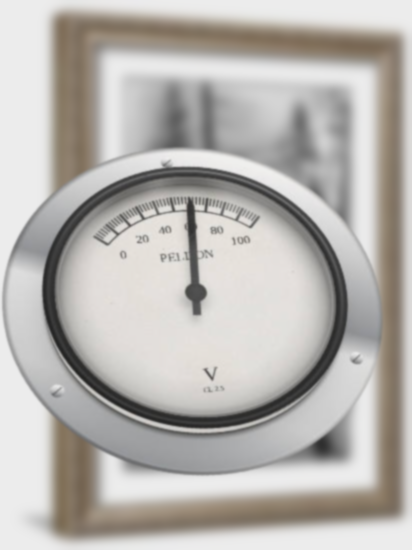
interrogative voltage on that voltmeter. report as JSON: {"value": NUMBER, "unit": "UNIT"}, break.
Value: {"value": 60, "unit": "V"}
